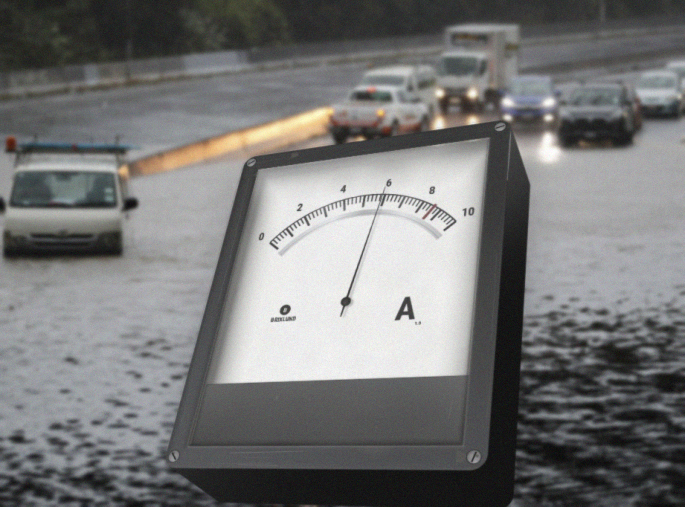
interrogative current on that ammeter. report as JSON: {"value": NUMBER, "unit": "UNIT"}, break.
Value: {"value": 6, "unit": "A"}
